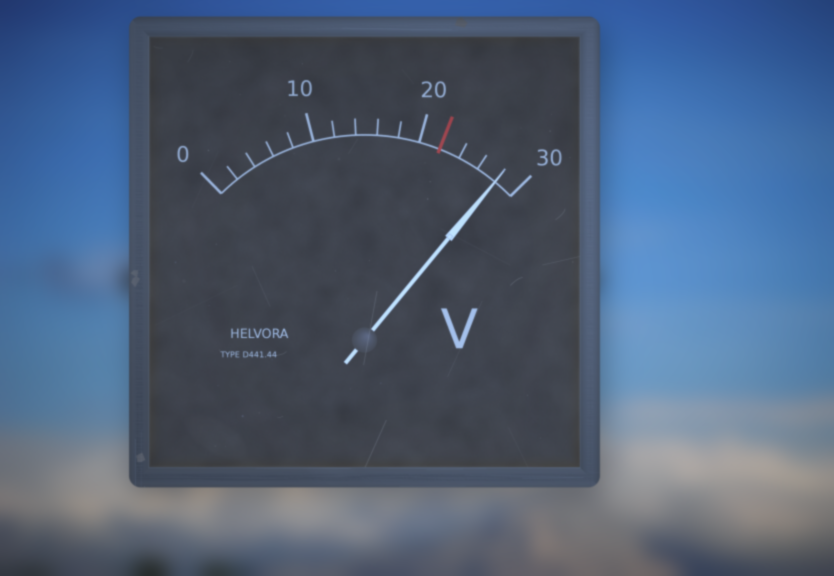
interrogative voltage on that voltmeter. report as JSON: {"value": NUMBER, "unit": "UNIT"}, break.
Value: {"value": 28, "unit": "V"}
